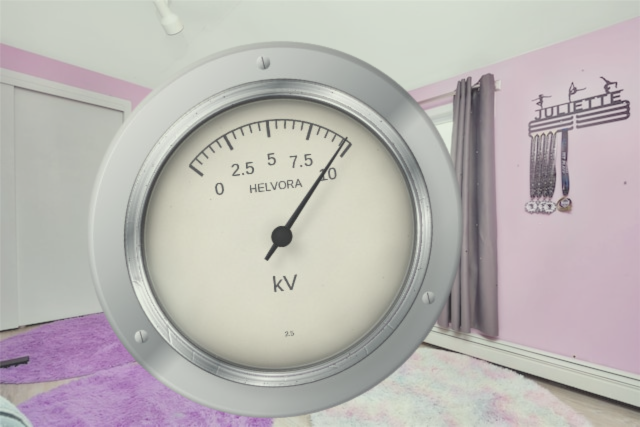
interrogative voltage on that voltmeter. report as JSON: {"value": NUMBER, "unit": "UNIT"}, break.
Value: {"value": 9.5, "unit": "kV"}
